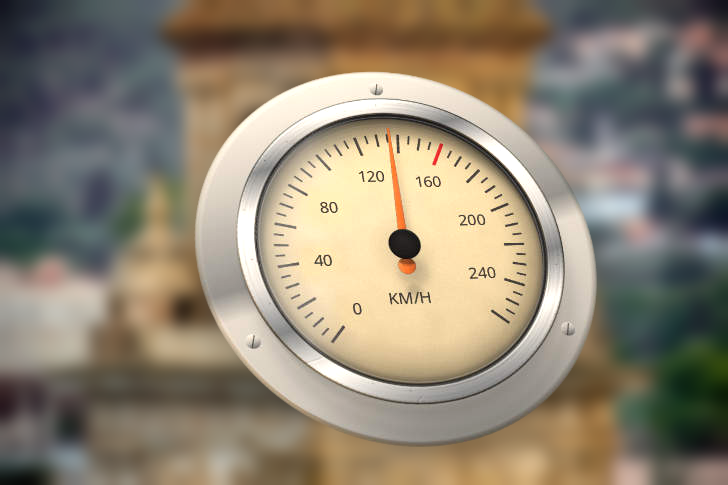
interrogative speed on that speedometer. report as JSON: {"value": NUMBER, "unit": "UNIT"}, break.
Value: {"value": 135, "unit": "km/h"}
